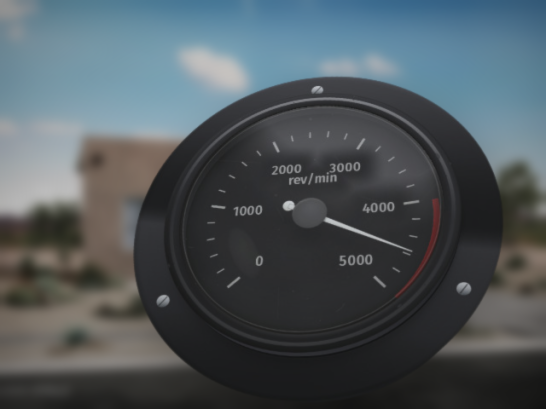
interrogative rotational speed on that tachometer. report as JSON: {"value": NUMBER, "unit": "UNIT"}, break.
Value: {"value": 4600, "unit": "rpm"}
